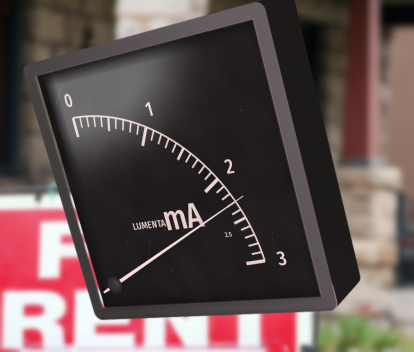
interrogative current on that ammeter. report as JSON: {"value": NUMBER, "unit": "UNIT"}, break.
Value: {"value": 2.3, "unit": "mA"}
